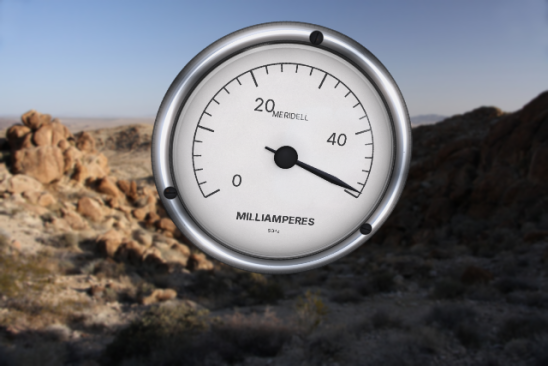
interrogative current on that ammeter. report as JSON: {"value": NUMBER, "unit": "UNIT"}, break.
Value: {"value": 49, "unit": "mA"}
